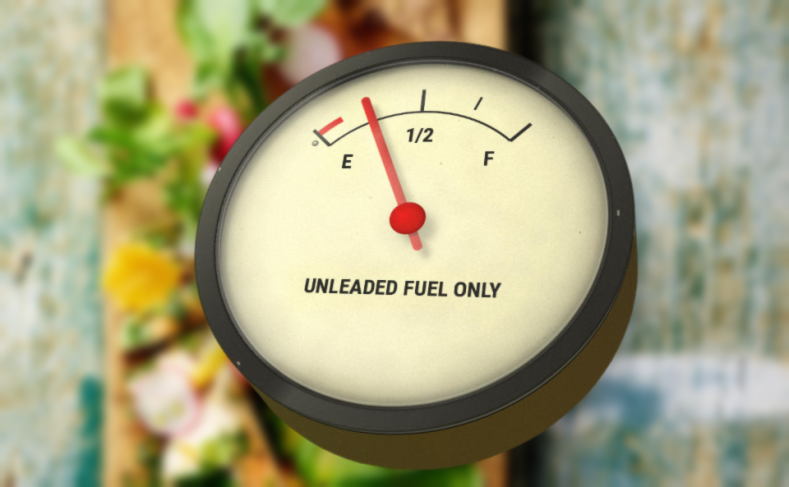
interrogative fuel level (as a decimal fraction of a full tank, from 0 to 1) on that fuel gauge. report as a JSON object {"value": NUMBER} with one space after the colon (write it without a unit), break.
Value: {"value": 0.25}
